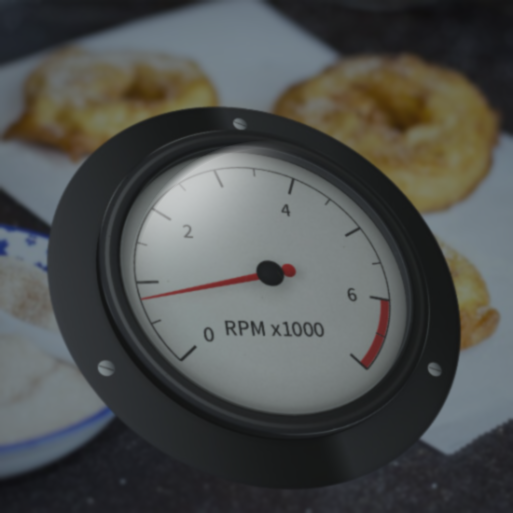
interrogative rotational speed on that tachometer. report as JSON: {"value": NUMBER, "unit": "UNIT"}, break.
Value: {"value": 750, "unit": "rpm"}
